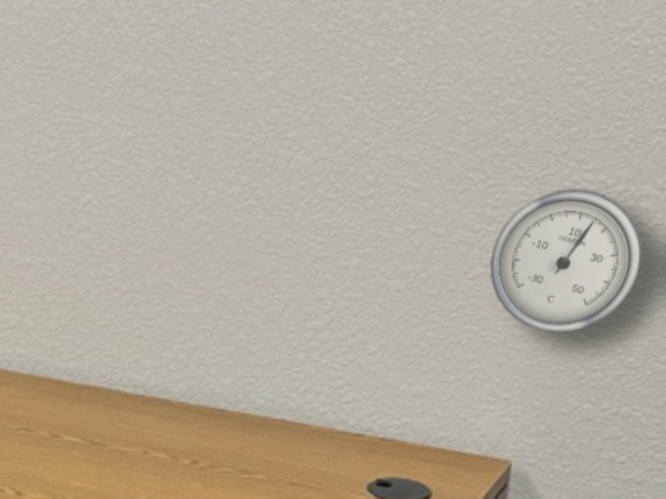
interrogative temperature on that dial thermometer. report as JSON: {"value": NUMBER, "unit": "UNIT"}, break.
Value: {"value": 15, "unit": "°C"}
